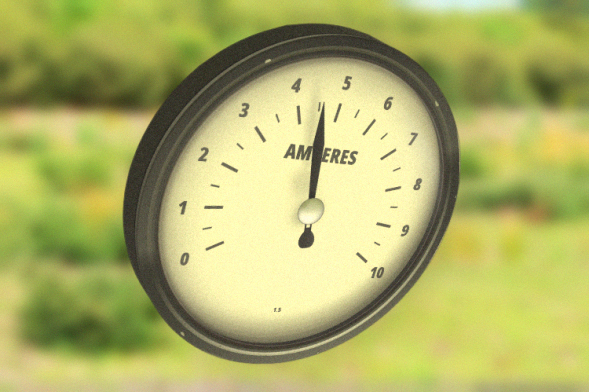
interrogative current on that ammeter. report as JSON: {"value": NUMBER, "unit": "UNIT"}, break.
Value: {"value": 4.5, "unit": "A"}
